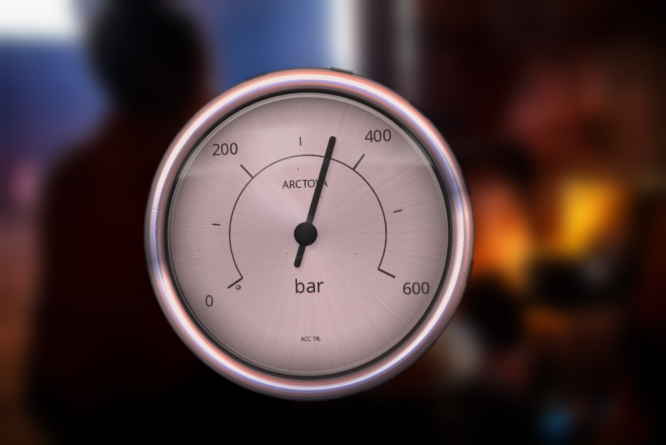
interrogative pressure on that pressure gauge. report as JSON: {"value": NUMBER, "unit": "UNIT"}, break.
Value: {"value": 350, "unit": "bar"}
